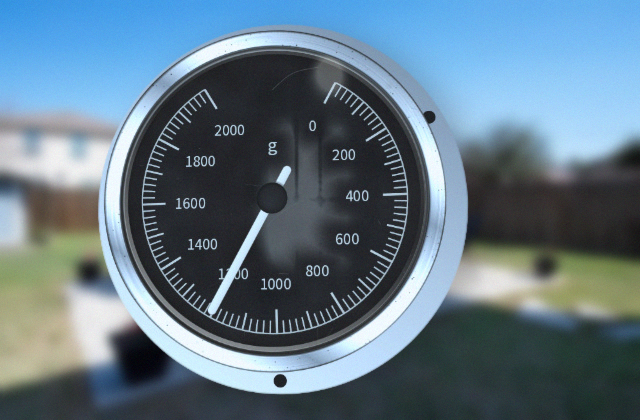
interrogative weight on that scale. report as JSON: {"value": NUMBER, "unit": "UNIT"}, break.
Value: {"value": 1200, "unit": "g"}
